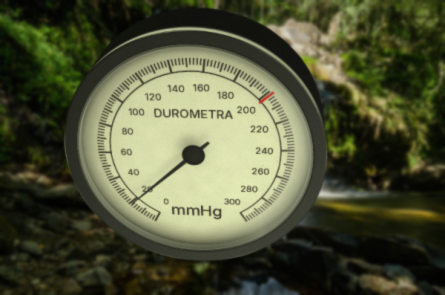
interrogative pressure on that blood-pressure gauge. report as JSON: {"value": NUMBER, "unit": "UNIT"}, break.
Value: {"value": 20, "unit": "mmHg"}
